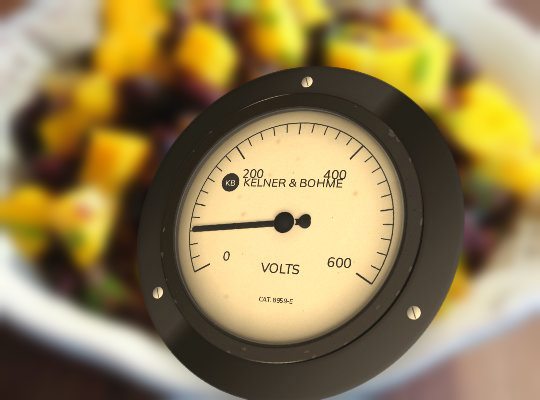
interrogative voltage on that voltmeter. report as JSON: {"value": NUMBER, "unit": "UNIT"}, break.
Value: {"value": 60, "unit": "V"}
